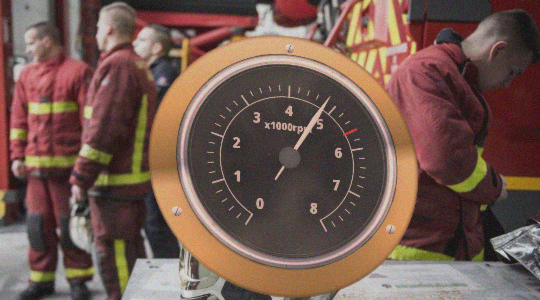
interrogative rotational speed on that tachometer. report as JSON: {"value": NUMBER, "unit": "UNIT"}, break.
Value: {"value": 4800, "unit": "rpm"}
